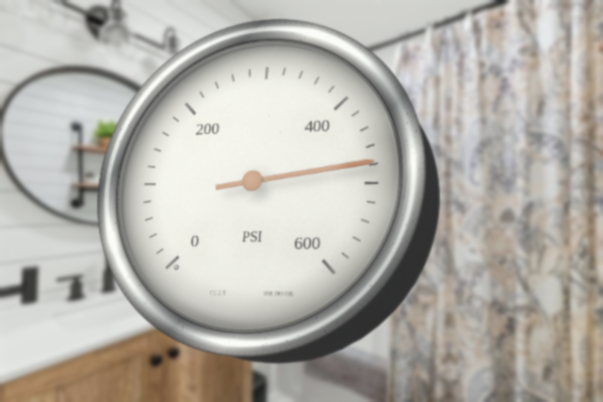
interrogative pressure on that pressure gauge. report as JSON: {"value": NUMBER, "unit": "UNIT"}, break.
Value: {"value": 480, "unit": "psi"}
